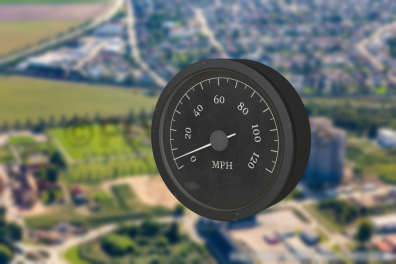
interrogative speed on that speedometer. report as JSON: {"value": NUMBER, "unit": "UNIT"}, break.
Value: {"value": 5, "unit": "mph"}
